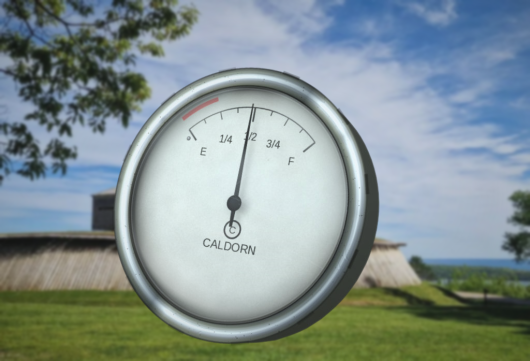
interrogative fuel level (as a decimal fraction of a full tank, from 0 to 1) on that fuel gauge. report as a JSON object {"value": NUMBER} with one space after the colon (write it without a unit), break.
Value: {"value": 0.5}
